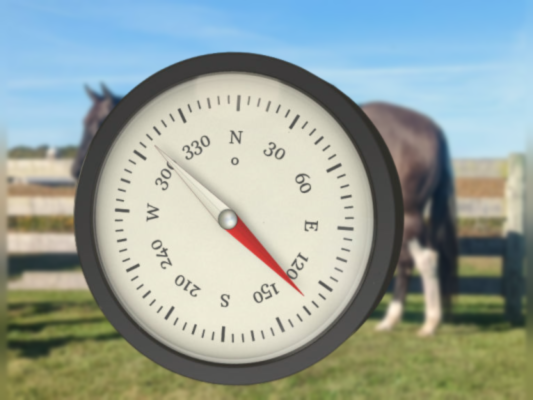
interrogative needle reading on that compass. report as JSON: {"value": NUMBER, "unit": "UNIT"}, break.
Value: {"value": 130, "unit": "°"}
